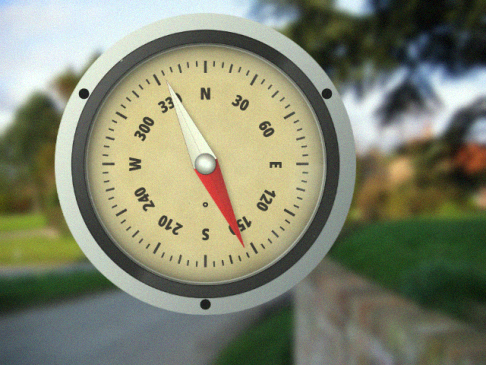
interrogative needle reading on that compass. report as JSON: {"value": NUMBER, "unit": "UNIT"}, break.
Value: {"value": 155, "unit": "°"}
